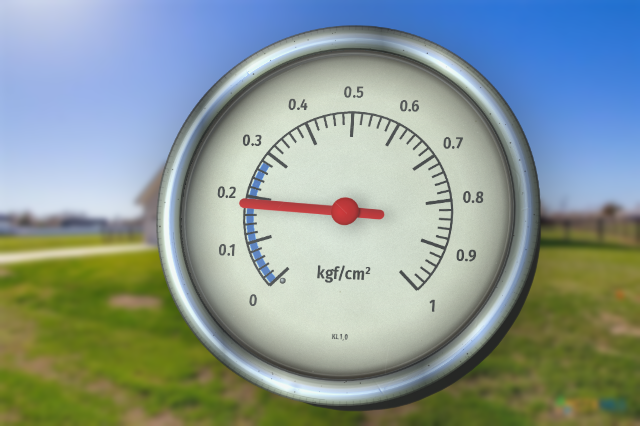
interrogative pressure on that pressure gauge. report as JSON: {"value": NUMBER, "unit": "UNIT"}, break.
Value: {"value": 0.18, "unit": "kg/cm²"}
